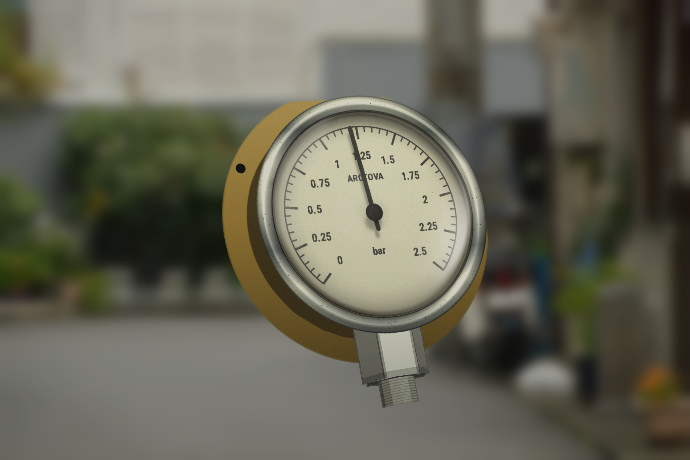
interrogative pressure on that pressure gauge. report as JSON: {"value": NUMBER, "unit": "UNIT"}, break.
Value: {"value": 1.2, "unit": "bar"}
